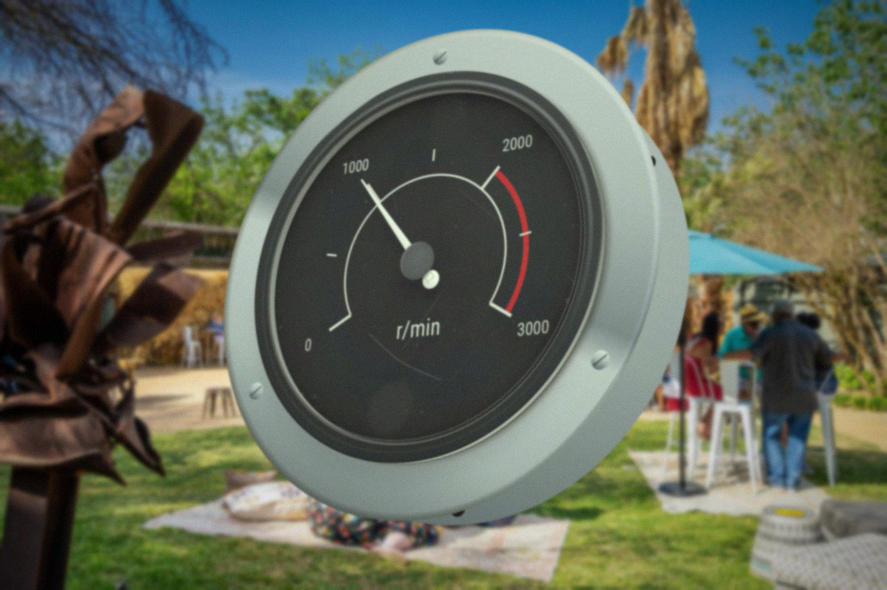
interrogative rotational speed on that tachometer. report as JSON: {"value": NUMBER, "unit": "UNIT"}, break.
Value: {"value": 1000, "unit": "rpm"}
